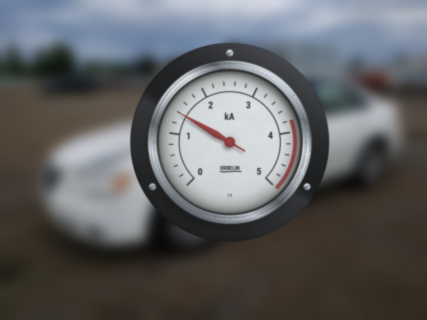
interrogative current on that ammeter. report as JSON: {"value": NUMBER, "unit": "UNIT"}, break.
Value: {"value": 1.4, "unit": "kA"}
